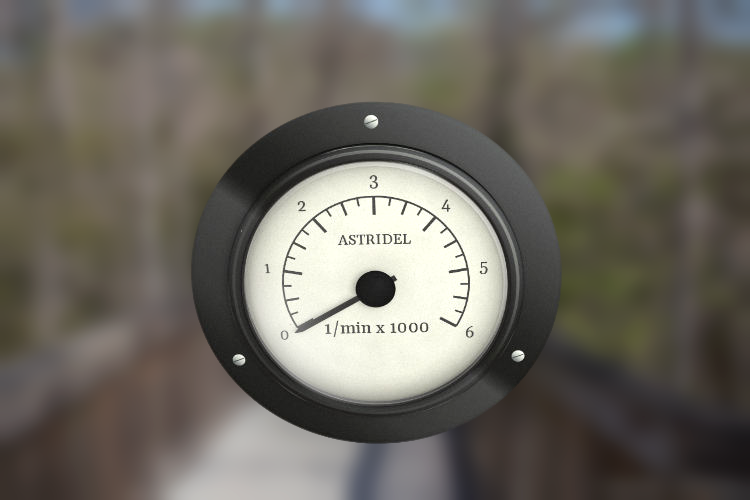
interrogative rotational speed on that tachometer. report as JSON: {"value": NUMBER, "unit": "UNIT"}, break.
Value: {"value": 0, "unit": "rpm"}
